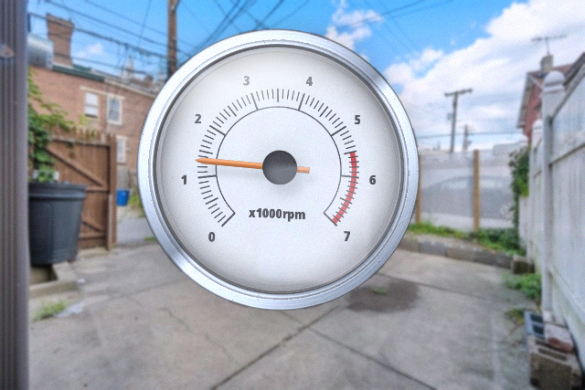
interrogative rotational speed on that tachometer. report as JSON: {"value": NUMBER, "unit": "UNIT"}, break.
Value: {"value": 1300, "unit": "rpm"}
